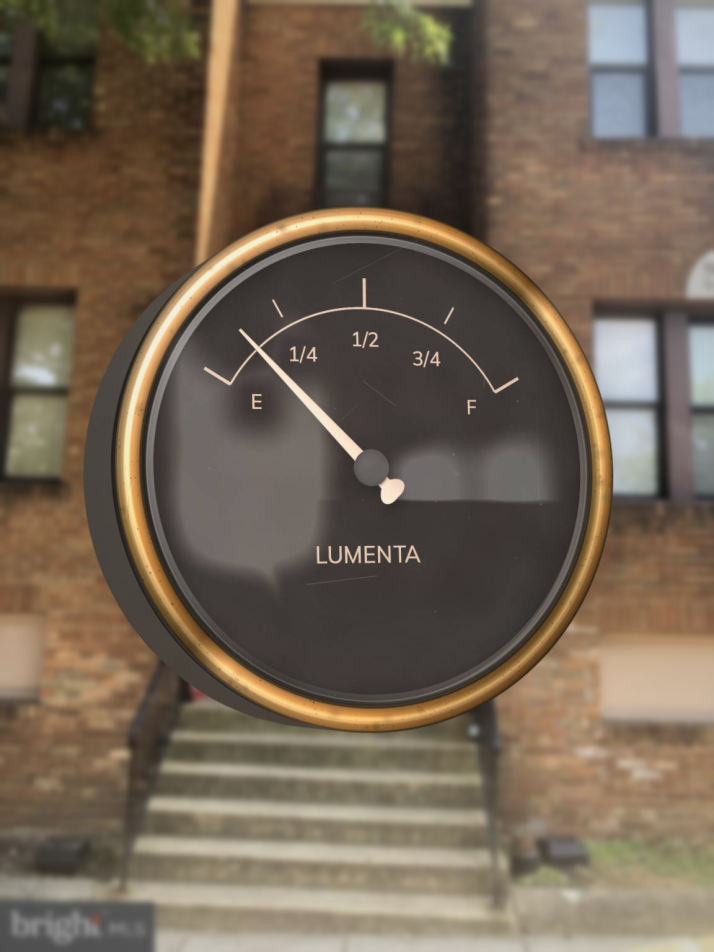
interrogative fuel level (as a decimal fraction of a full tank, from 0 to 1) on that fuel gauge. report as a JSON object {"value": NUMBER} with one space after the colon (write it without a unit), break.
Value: {"value": 0.125}
